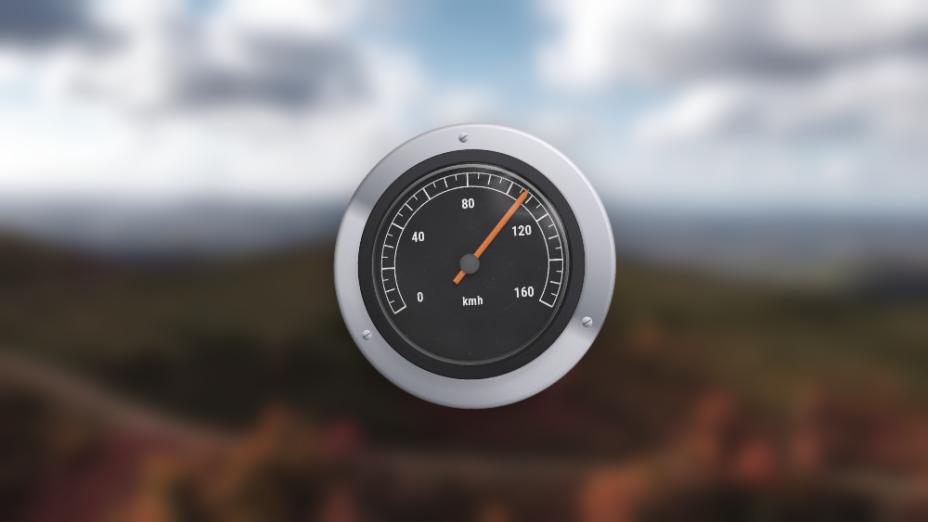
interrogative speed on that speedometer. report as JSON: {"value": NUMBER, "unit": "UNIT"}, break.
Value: {"value": 107.5, "unit": "km/h"}
